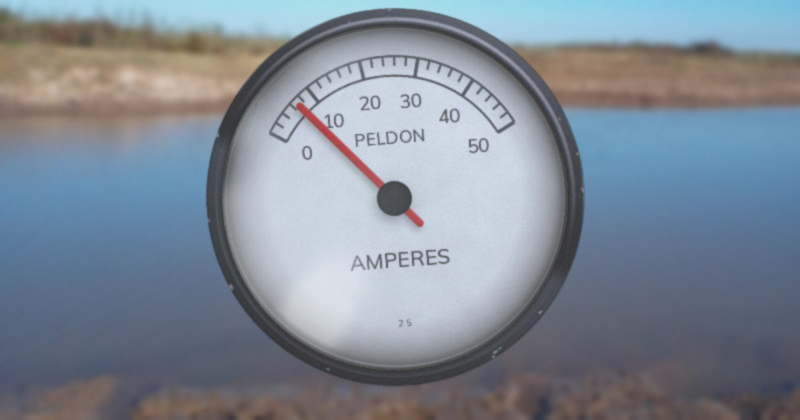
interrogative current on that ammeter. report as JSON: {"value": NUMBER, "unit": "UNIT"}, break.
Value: {"value": 7, "unit": "A"}
